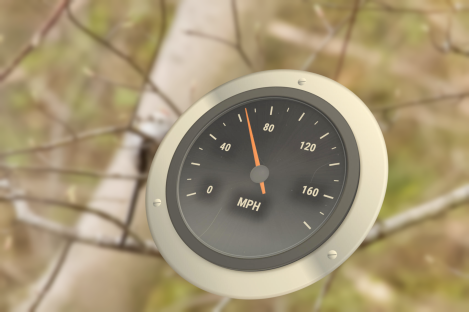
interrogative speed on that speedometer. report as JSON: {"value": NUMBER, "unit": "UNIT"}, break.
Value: {"value": 65, "unit": "mph"}
